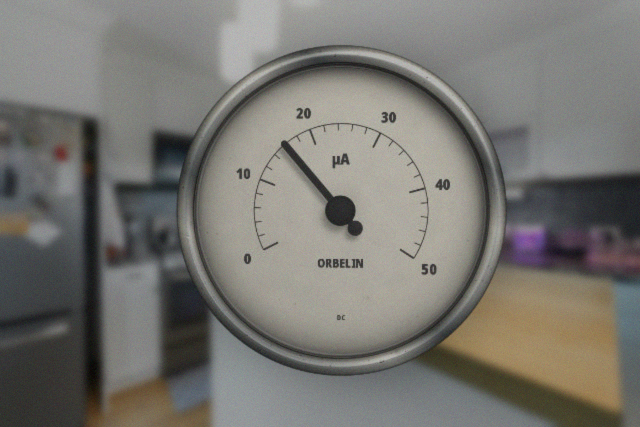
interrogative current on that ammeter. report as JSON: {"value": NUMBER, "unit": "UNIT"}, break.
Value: {"value": 16, "unit": "µA"}
